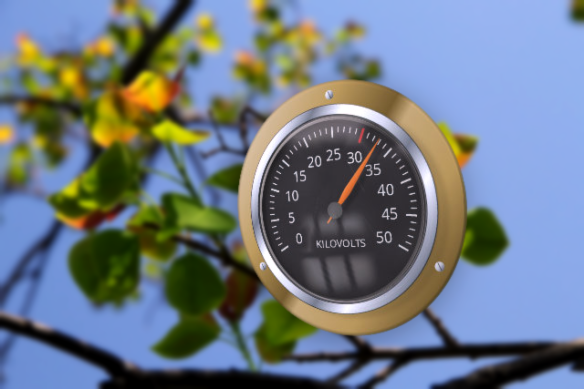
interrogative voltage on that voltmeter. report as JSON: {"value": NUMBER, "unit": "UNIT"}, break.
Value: {"value": 33, "unit": "kV"}
